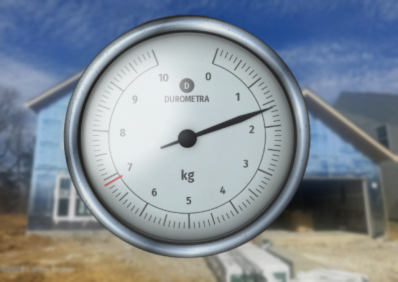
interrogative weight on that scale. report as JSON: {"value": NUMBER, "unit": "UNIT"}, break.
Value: {"value": 1.6, "unit": "kg"}
